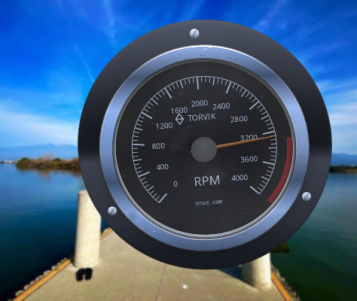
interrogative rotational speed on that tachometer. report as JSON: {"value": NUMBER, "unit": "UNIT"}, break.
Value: {"value": 3250, "unit": "rpm"}
